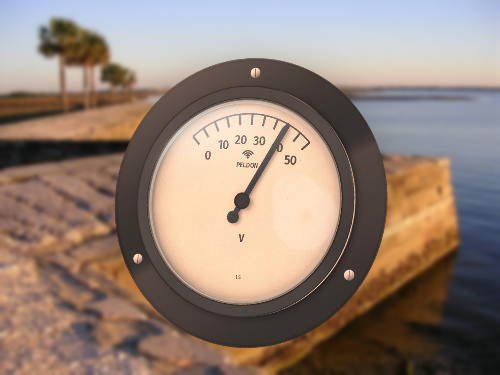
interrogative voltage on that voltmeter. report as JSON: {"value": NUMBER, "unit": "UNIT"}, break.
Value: {"value": 40, "unit": "V"}
